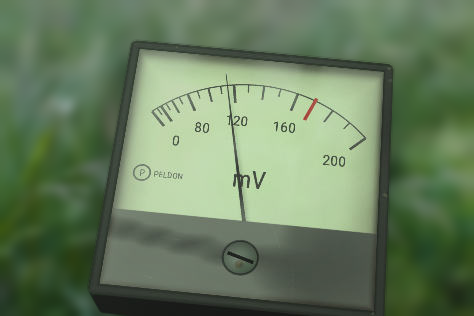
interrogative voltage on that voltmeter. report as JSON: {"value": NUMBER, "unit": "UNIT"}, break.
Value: {"value": 115, "unit": "mV"}
